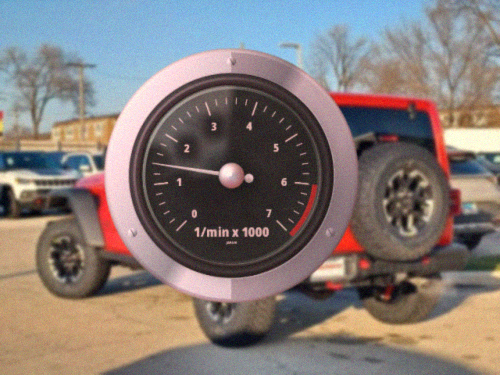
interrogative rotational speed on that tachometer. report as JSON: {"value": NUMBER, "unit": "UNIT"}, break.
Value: {"value": 1400, "unit": "rpm"}
